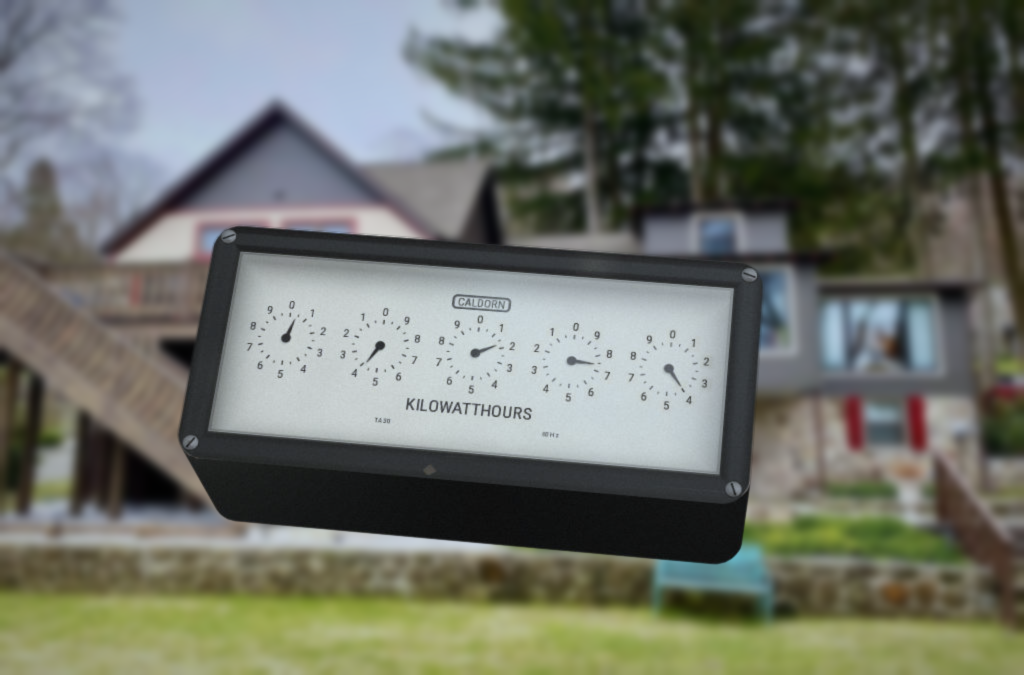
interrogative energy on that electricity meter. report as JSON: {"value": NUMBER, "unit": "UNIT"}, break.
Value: {"value": 4174, "unit": "kWh"}
